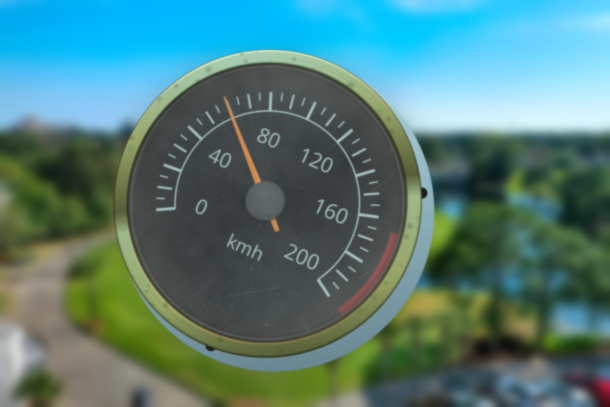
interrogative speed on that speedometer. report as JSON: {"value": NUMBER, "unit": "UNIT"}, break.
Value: {"value": 60, "unit": "km/h"}
